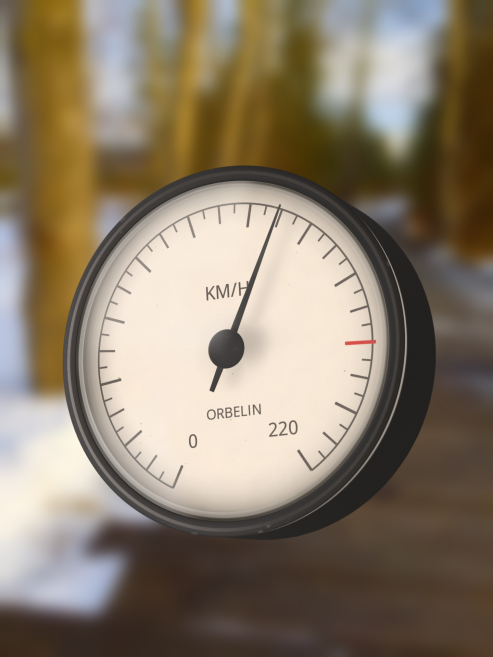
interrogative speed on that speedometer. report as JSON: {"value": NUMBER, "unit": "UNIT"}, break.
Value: {"value": 130, "unit": "km/h"}
